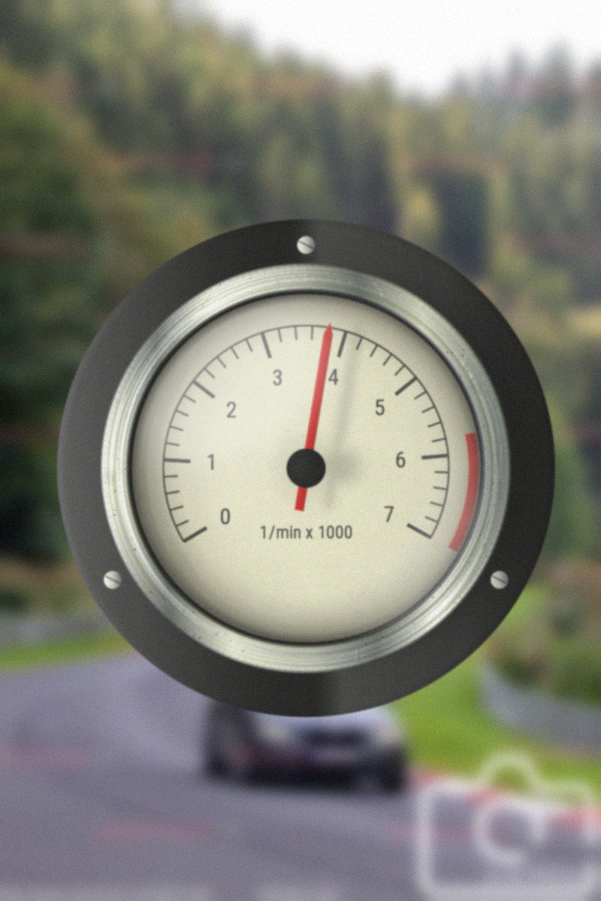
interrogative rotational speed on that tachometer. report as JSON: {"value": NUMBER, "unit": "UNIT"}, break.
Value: {"value": 3800, "unit": "rpm"}
